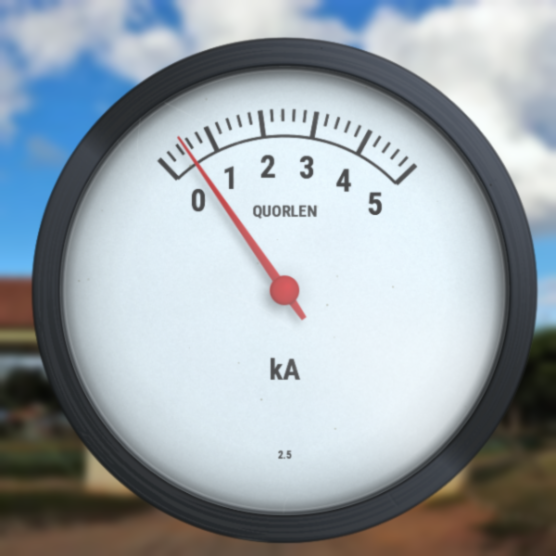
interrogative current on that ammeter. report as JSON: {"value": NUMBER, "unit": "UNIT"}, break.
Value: {"value": 0.5, "unit": "kA"}
